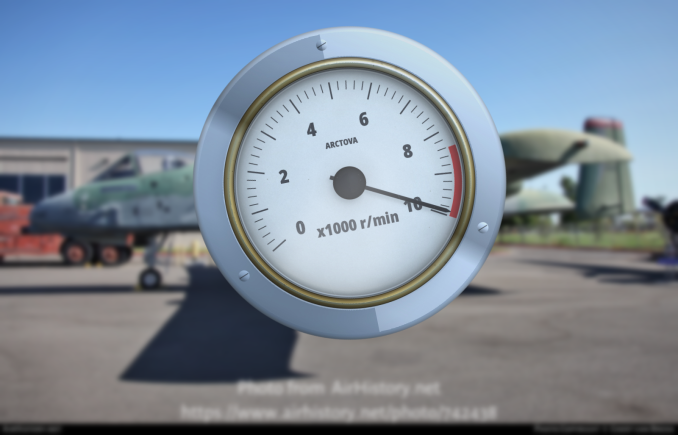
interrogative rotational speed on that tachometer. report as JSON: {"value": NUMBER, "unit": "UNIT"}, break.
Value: {"value": 9900, "unit": "rpm"}
